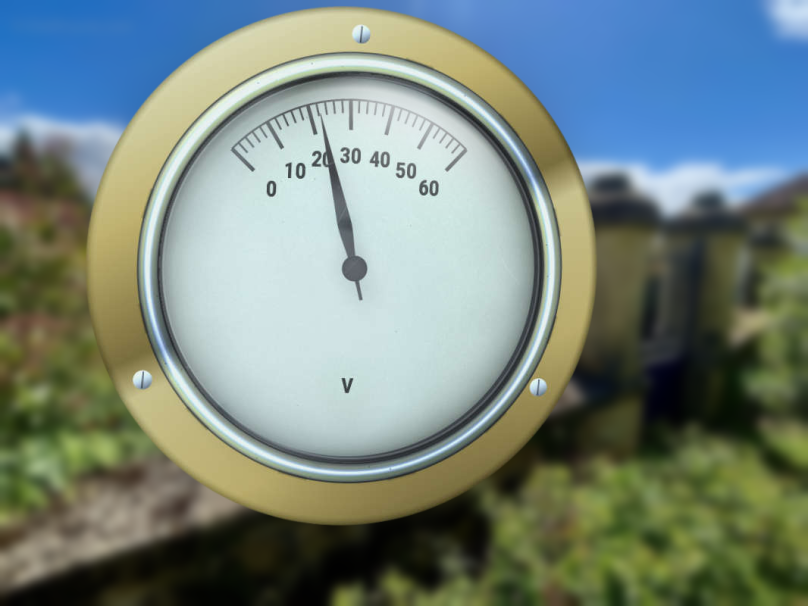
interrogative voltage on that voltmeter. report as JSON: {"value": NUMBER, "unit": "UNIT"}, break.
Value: {"value": 22, "unit": "V"}
